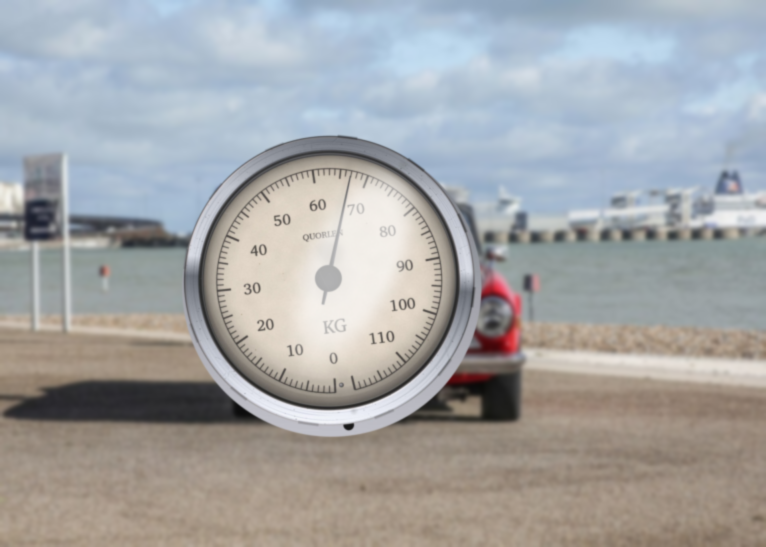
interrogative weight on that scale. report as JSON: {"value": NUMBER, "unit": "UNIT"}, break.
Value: {"value": 67, "unit": "kg"}
